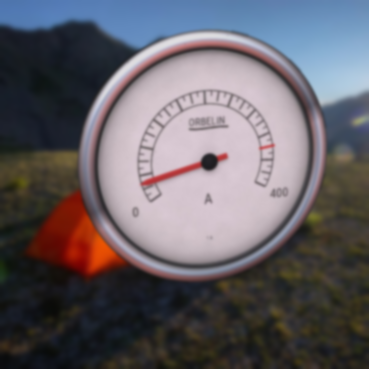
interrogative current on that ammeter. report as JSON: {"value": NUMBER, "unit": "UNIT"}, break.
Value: {"value": 30, "unit": "A"}
